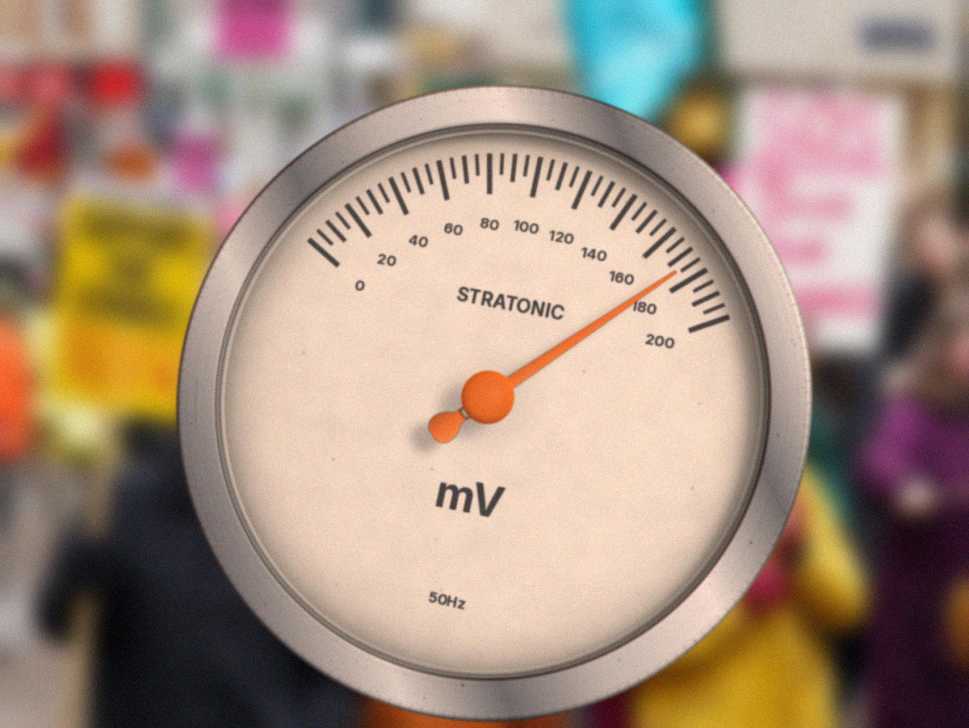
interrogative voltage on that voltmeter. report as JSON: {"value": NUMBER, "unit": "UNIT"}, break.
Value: {"value": 175, "unit": "mV"}
